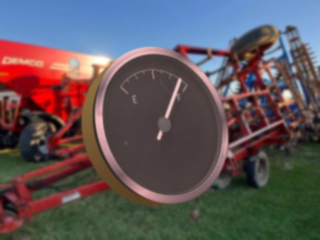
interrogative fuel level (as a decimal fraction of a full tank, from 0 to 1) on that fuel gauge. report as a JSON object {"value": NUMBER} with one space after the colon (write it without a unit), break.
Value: {"value": 0.875}
